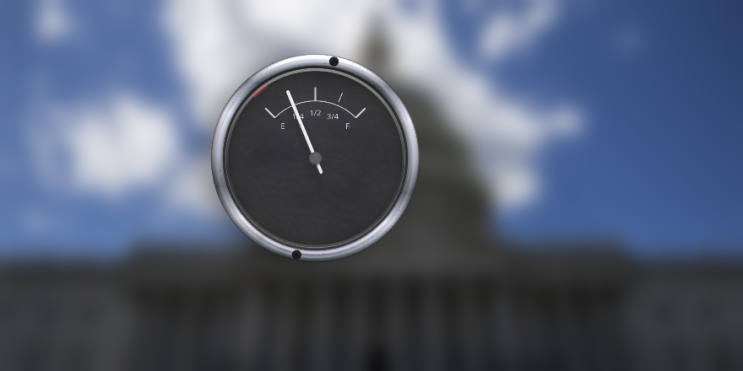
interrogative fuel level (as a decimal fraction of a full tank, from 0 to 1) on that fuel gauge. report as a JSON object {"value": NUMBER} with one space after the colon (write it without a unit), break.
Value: {"value": 0.25}
